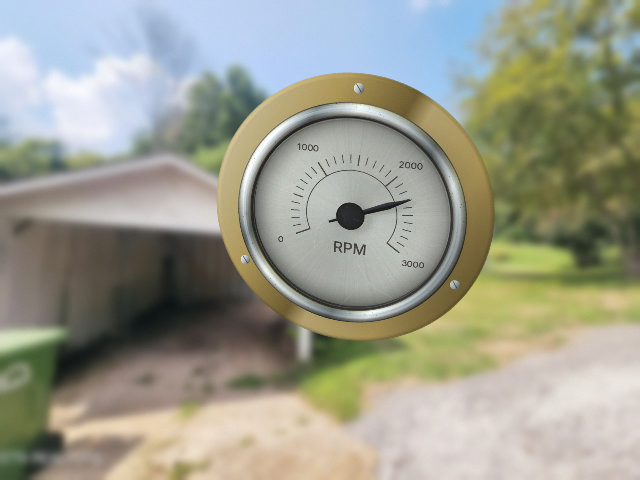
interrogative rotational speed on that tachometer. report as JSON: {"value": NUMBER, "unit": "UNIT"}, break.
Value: {"value": 2300, "unit": "rpm"}
